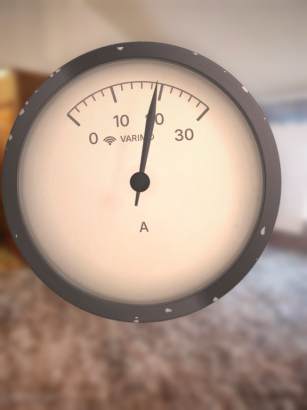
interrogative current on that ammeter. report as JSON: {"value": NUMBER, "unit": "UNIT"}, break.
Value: {"value": 19, "unit": "A"}
